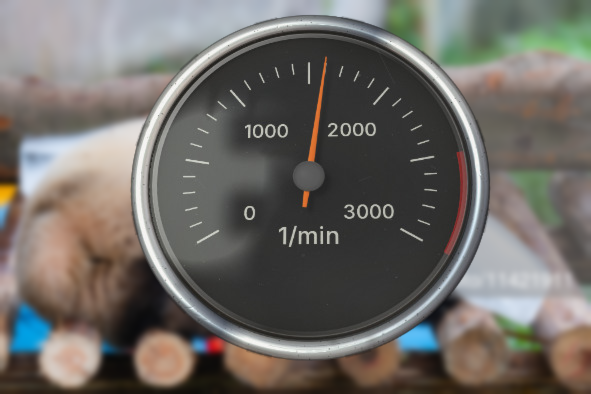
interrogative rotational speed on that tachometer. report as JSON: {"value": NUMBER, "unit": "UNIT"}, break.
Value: {"value": 1600, "unit": "rpm"}
